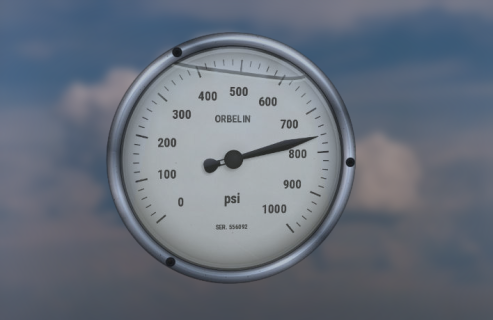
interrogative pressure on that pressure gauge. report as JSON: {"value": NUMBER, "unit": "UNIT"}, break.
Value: {"value": 760, "unit": "psi"}
